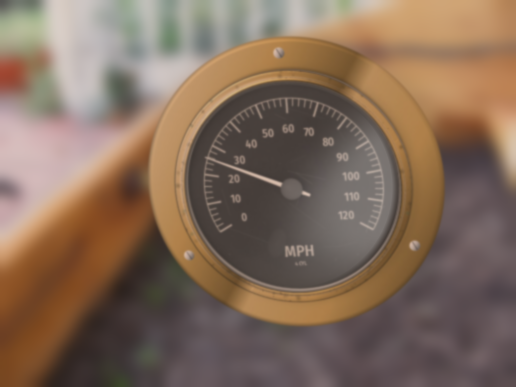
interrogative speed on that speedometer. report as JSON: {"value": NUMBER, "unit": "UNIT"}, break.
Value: {"value": 26, "unit": "mph"}
